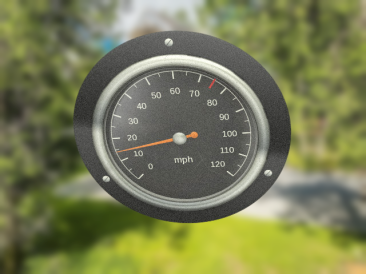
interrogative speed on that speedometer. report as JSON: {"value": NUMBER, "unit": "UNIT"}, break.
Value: {"value": 15, "unit": "mph"}
